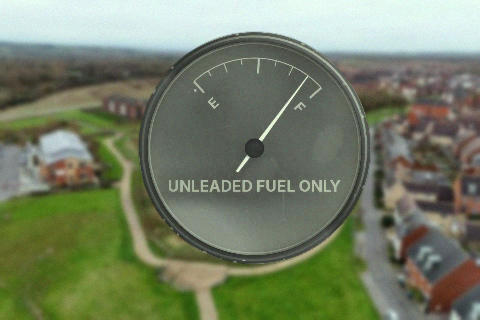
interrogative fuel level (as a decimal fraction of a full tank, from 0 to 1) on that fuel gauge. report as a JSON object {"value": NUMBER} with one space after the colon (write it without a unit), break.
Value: {"value": 0.875}
